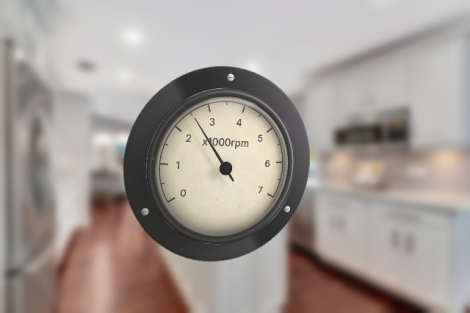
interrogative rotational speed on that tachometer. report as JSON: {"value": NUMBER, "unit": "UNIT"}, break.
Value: {"value": 2500, "unit": "rpm"}
